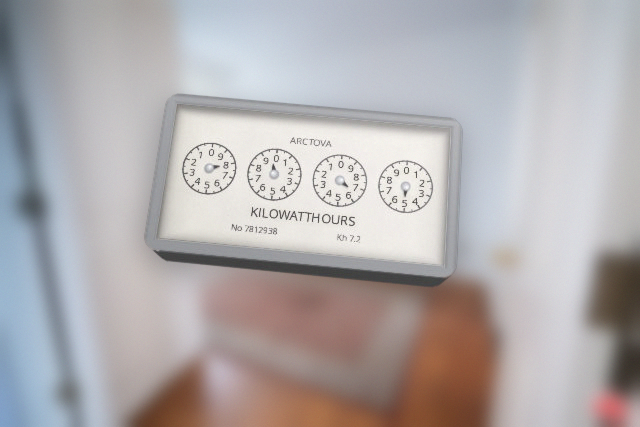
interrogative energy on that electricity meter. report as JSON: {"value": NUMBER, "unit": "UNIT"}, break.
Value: {"value": 7965, "unit": "kWh"}
